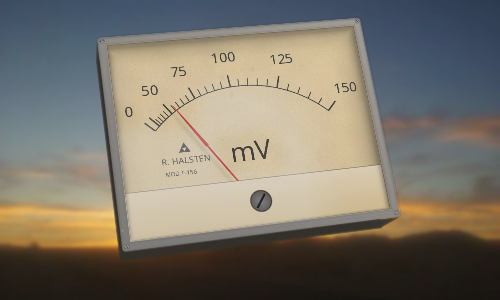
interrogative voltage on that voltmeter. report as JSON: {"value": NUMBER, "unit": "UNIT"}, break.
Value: {"value": 55, "unit": "mV"}
